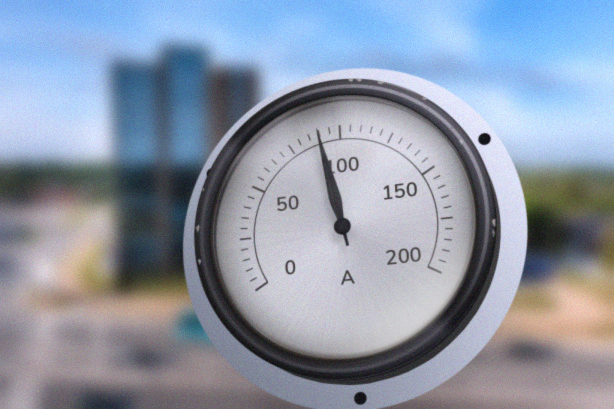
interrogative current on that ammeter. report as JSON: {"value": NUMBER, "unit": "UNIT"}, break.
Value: {"value": 90, "unit": "A"}
